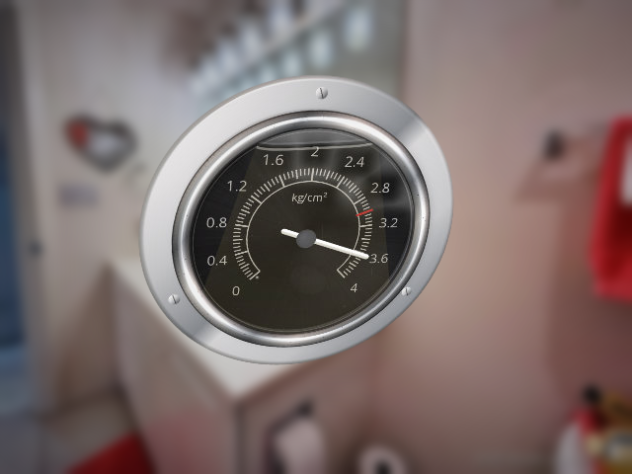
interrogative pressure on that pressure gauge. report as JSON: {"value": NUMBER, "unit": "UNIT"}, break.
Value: {"value": 3.6, "unit": "kg/cm²"}
